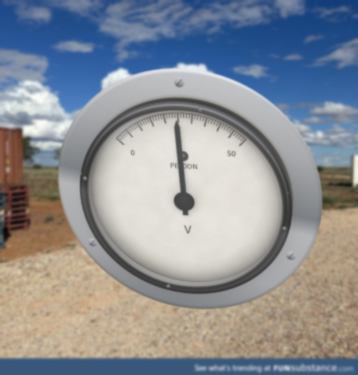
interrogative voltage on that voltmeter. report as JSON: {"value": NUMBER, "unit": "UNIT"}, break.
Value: {"value": 25, "unit": "V"}
